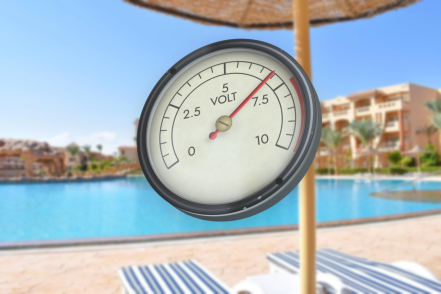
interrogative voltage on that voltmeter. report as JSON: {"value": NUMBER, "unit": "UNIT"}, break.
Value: {"value": 7, "unit": "V"}
